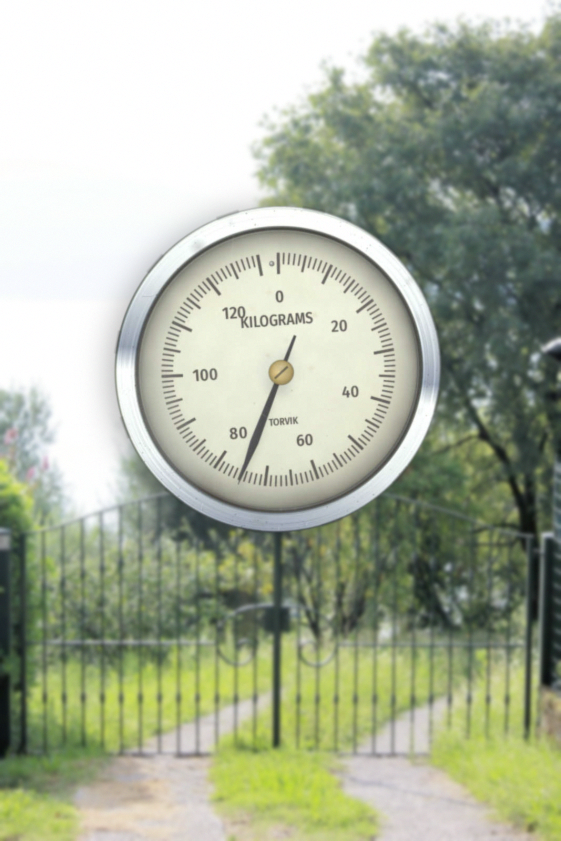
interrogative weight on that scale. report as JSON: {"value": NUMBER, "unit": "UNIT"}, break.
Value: {"value": 75, "unit": "kg"}
